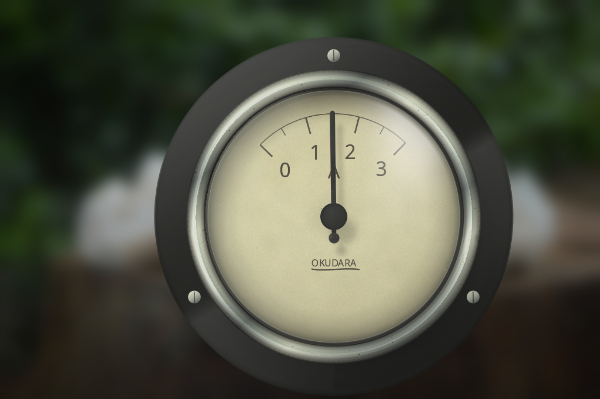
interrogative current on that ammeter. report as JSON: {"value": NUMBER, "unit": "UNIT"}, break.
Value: {"value": 1.5, "unit": "A"}
